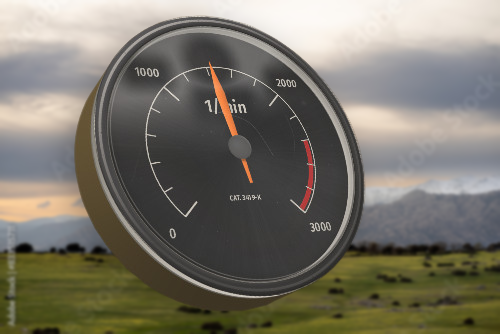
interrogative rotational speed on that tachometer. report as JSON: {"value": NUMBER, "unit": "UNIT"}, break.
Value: {"value": 1400, "unit": "rpm"}
